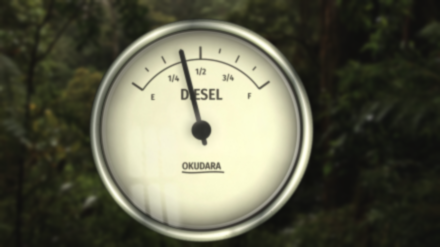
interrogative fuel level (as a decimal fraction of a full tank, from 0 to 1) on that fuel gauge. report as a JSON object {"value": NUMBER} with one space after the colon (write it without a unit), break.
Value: {"value": 0.375}
